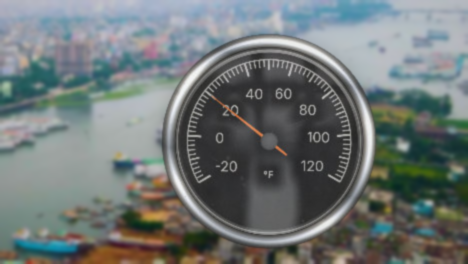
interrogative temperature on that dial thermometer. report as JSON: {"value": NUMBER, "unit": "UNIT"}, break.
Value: {"value": 20, "unit": "°F"}
